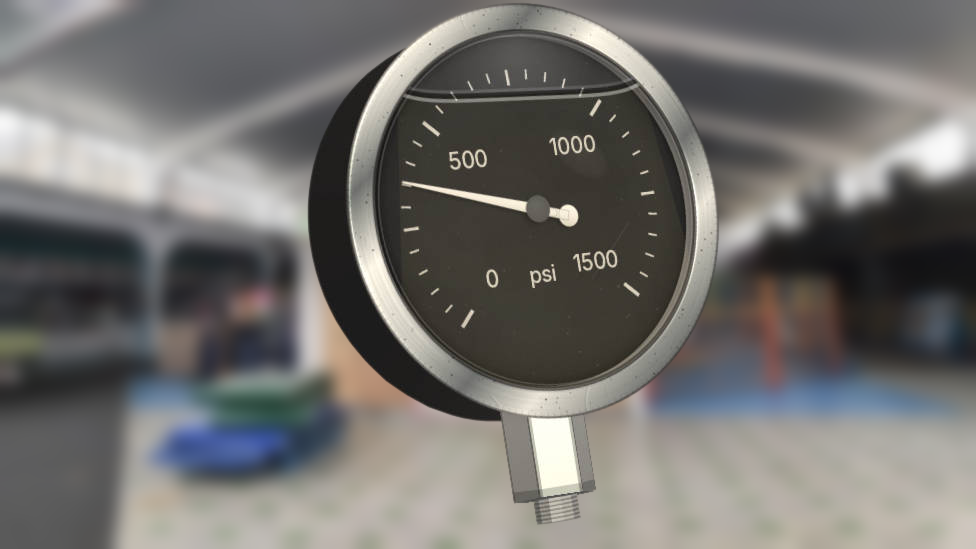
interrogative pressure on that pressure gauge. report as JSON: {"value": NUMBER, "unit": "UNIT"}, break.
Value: {"value": 350, "unit": "psi"}
